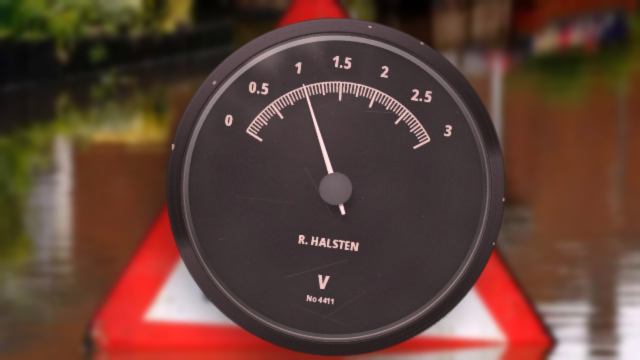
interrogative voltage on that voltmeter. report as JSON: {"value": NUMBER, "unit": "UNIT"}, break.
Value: {"value": 1, "unit": "V"}
